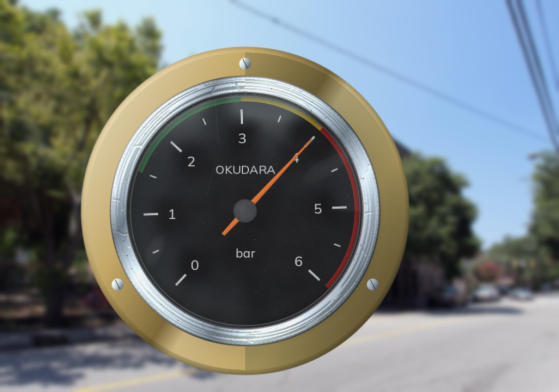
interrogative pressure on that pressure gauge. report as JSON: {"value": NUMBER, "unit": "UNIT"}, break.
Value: {"value": 4, "unit": "bar"}
